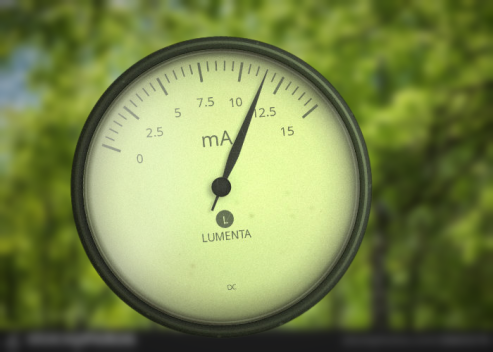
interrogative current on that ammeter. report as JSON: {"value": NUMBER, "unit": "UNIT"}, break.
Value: {"value": 11.5, "unit": "mA"}
